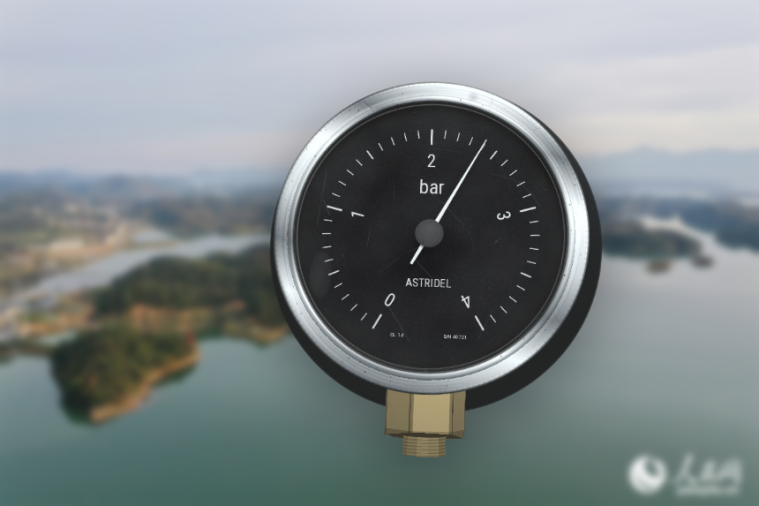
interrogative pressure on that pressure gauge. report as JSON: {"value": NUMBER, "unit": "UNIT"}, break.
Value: {"value": 2.4, "unit": "bar"}
